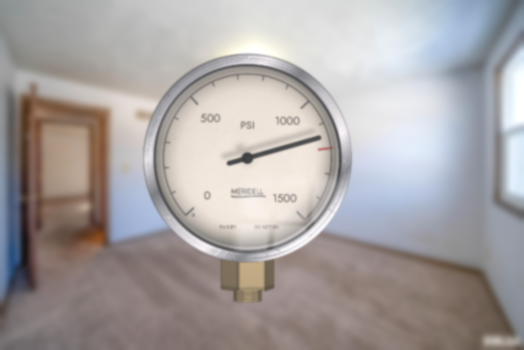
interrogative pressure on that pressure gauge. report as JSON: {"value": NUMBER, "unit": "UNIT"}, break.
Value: {"value": 1150, "unit": "psi"}
